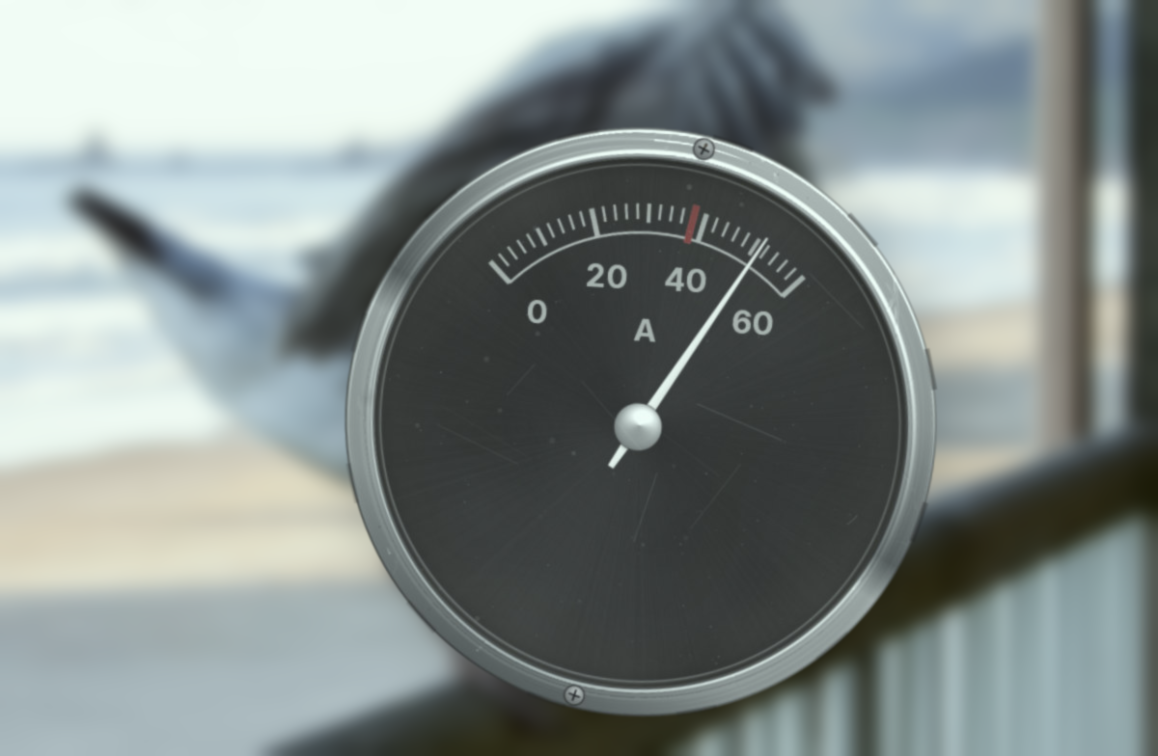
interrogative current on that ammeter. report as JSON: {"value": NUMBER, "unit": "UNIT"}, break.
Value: {"value": 51, "unit": "A"}
